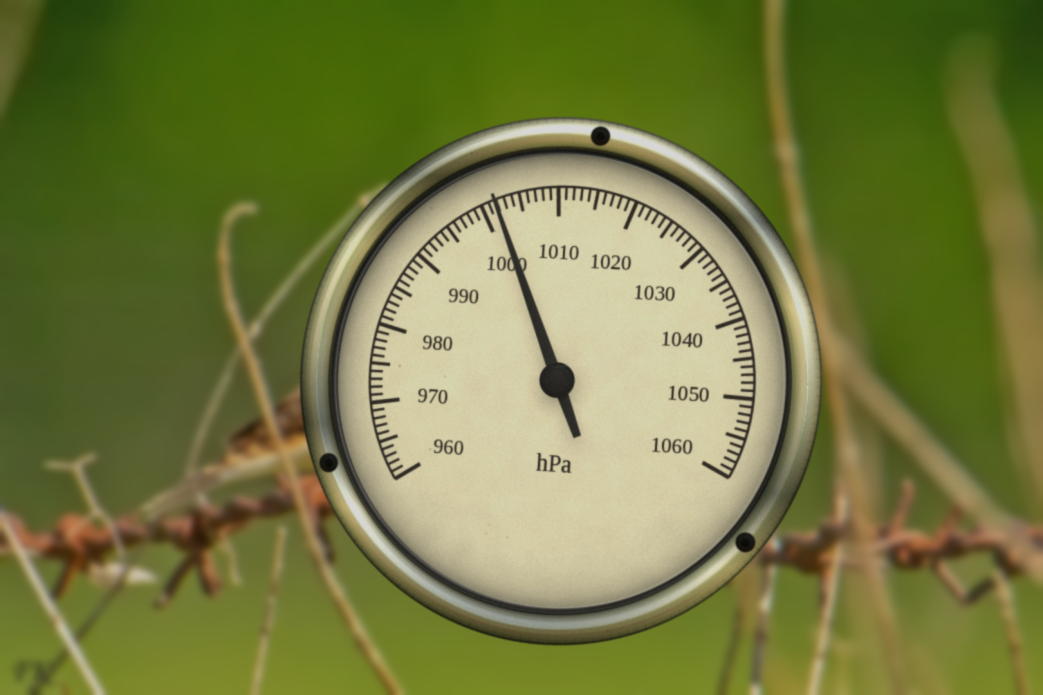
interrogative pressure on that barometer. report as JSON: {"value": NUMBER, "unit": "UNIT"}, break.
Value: {"value": 1002, "unit": "hPa"}
